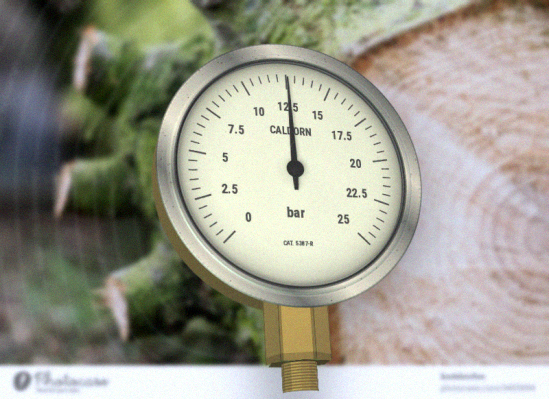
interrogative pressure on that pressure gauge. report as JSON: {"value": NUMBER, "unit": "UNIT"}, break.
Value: {"value": 12.5, "unit": "bar"}
